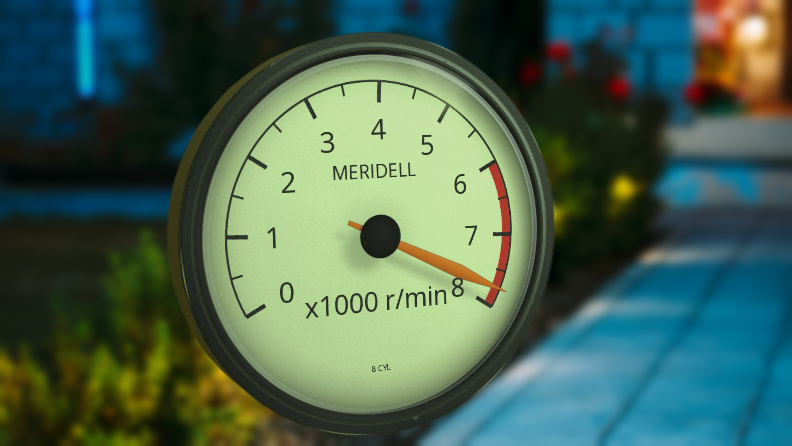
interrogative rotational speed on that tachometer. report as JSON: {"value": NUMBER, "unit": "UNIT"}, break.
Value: {"value": 7750, "unit": "rpm"}
